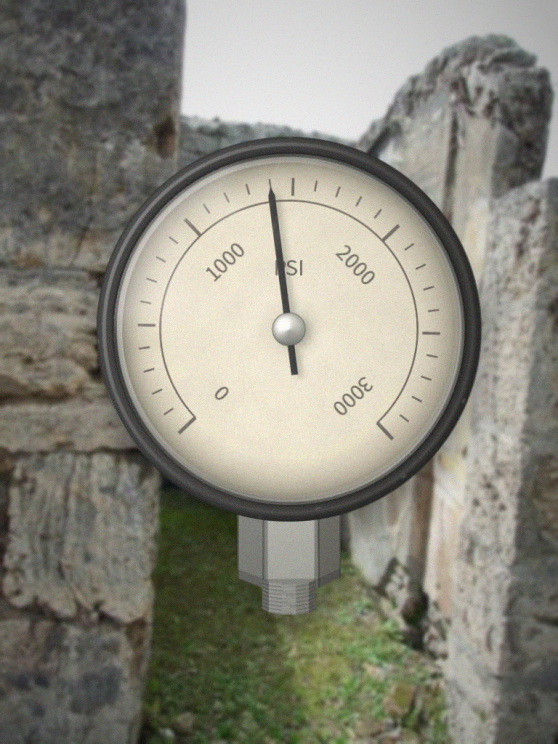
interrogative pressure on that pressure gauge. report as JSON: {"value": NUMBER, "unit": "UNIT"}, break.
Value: {"value": 1400, "unit": "psi"}
